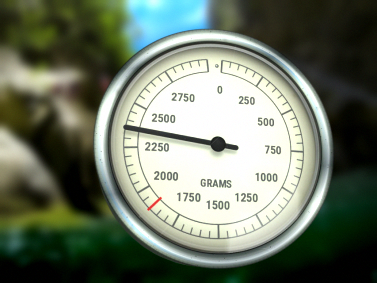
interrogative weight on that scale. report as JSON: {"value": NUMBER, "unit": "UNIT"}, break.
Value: {"value": 2350, "unit": "g"}
